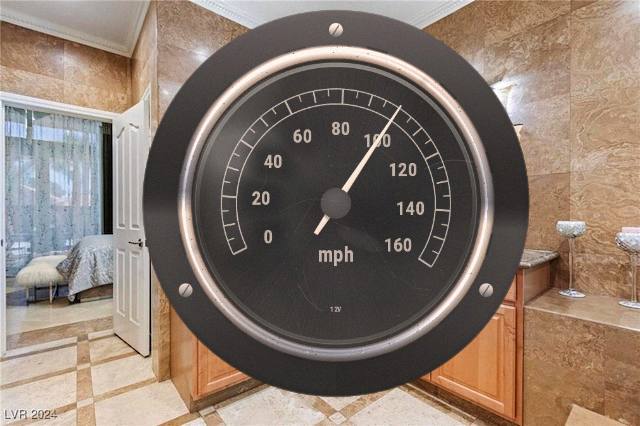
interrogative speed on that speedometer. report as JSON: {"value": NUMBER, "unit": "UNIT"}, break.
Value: {"value": 100, "unit": "mph"}
